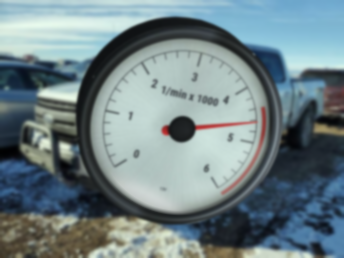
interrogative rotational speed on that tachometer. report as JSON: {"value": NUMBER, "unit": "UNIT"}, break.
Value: {"value": 4600, "unit": "rpm"}
